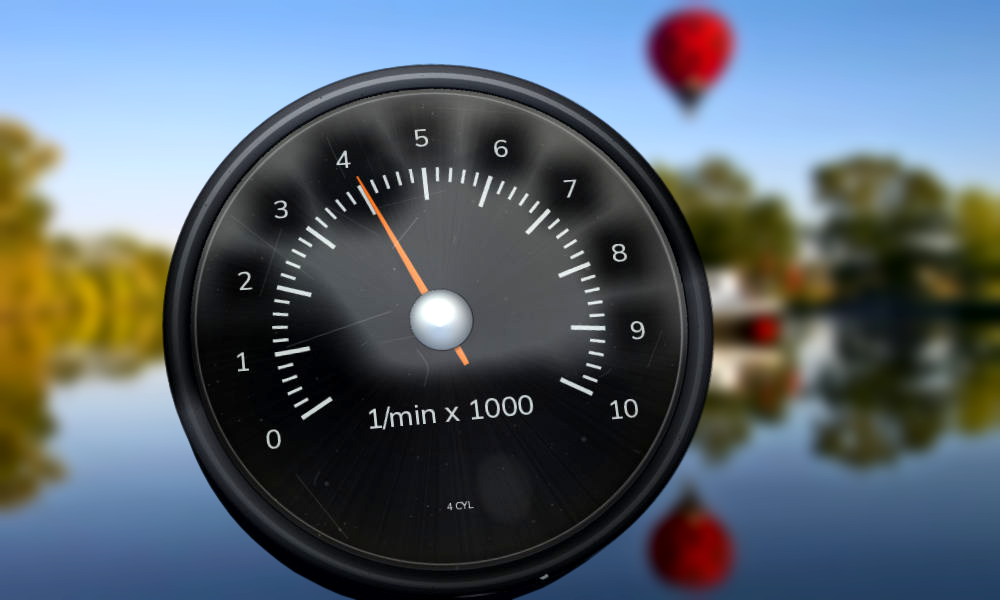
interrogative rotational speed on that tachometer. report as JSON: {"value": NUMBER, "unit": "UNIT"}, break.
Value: {"value": 4000, "unit": "rpm"}
